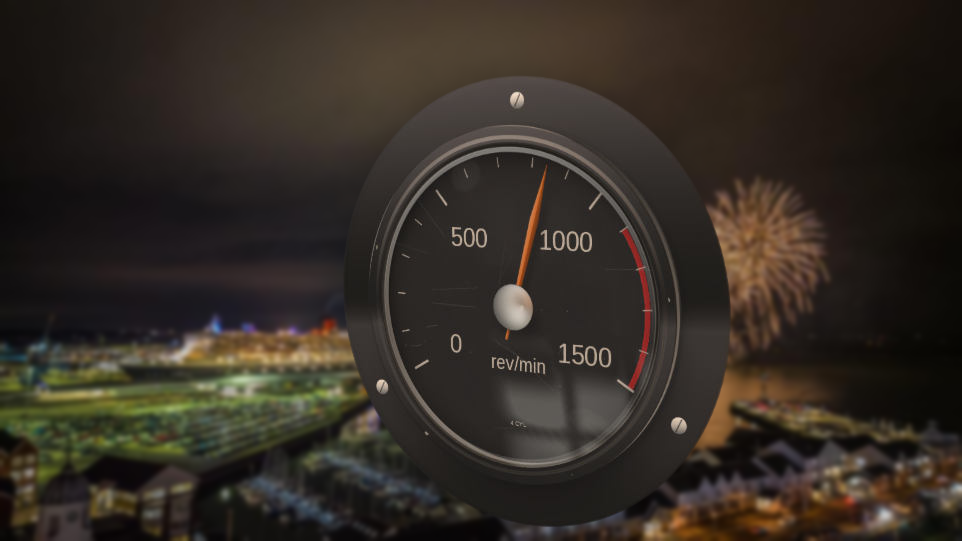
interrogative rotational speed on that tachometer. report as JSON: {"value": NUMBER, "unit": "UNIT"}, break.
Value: {"value": 850, "unit": "rpm"}
